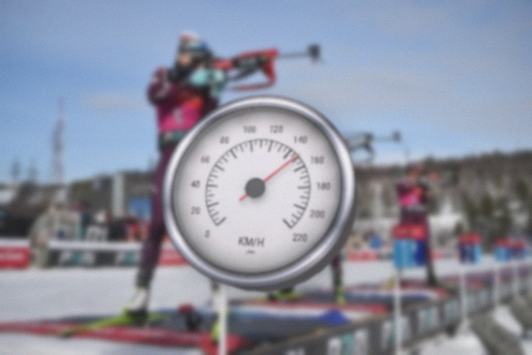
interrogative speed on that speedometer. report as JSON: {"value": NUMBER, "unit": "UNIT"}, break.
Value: {"value": 150, "unit": "km/h"}
